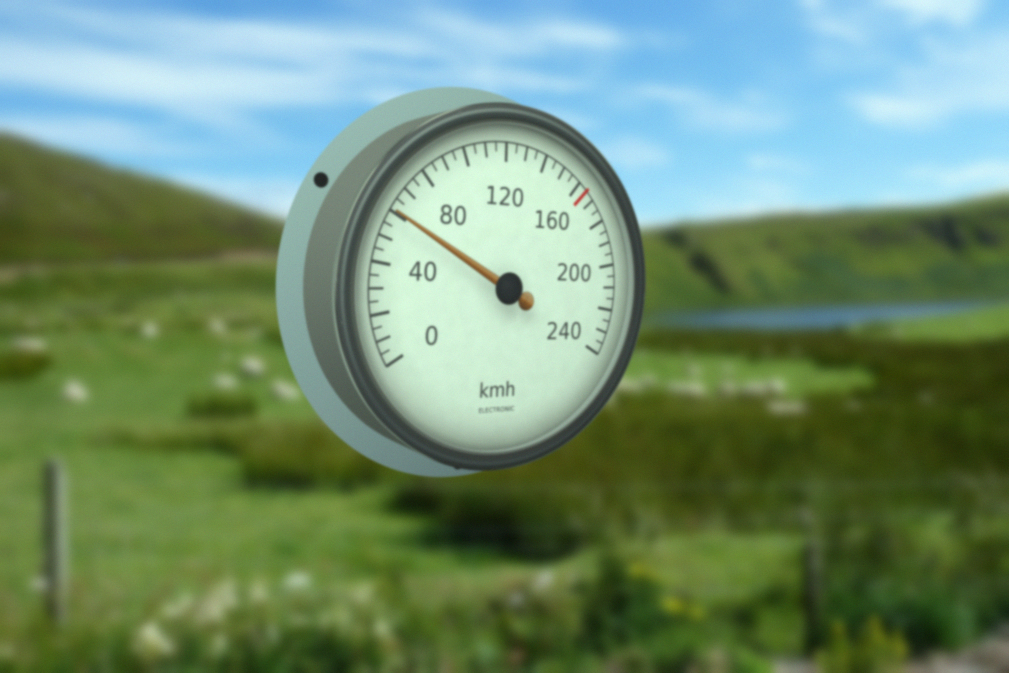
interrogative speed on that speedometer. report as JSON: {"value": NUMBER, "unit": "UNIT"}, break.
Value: {"value": 60, "unit": "km/h"}
